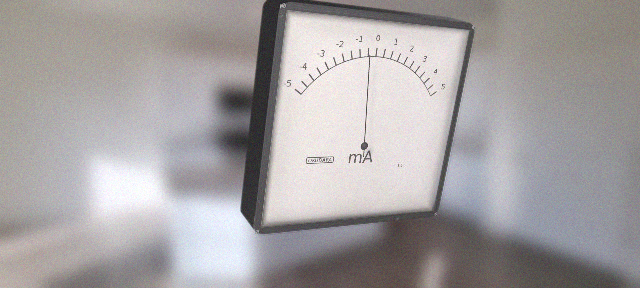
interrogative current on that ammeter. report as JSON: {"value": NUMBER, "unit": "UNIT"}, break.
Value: {"value": -0.5, "unit": "mA"}
